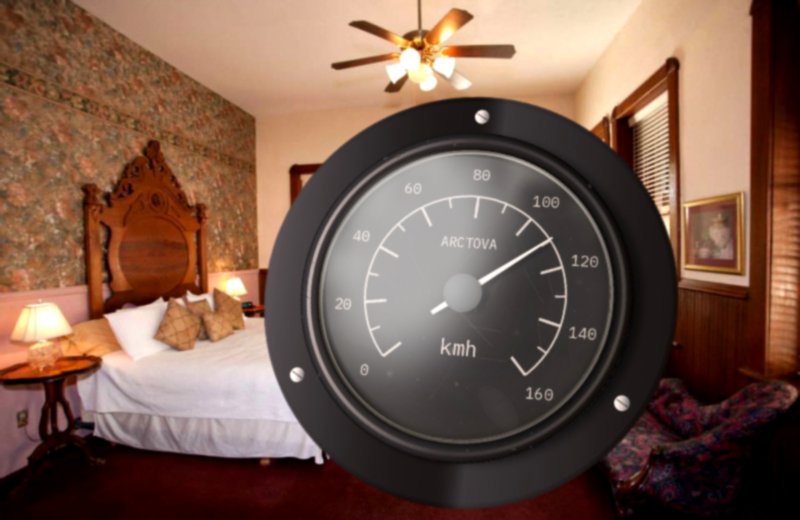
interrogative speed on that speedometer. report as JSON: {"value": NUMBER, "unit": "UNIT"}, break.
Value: {"value": 110, "unit": "km/h"}
